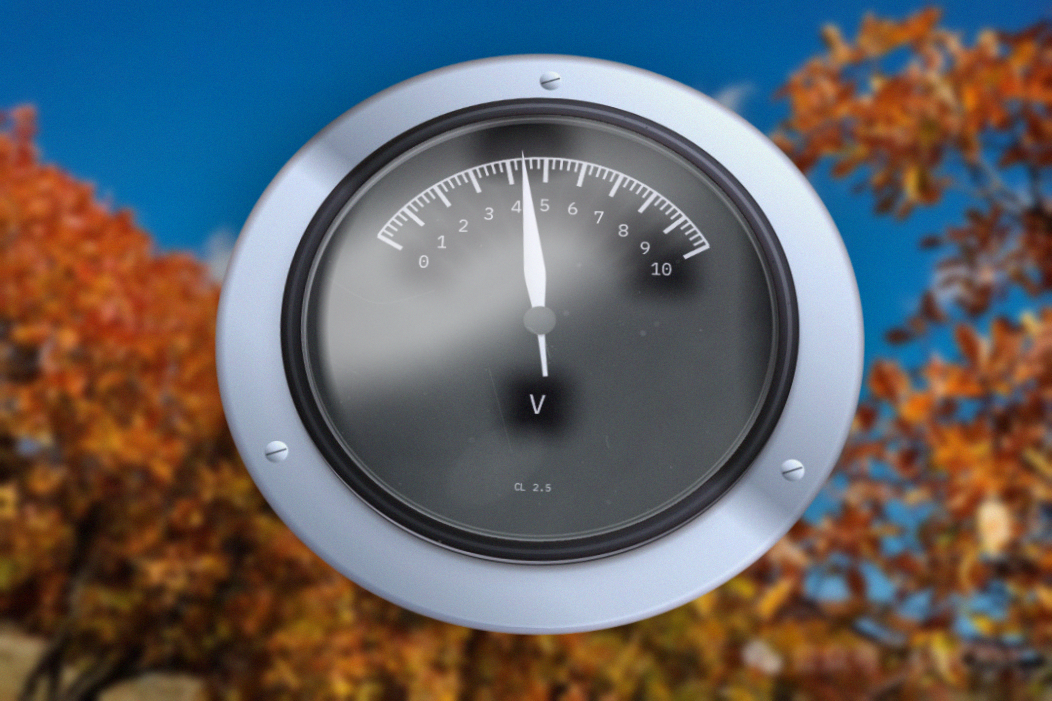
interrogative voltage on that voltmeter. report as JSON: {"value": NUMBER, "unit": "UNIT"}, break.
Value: {"value": 4.4, "unit": "V"}
